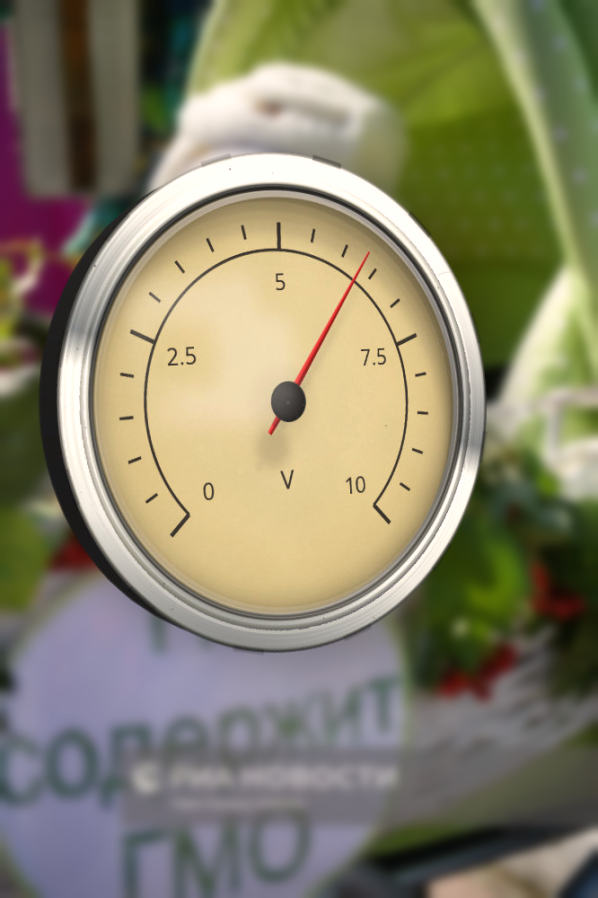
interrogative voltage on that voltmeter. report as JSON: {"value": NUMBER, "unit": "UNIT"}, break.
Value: {"value": 6.25, "unit": "V"}
